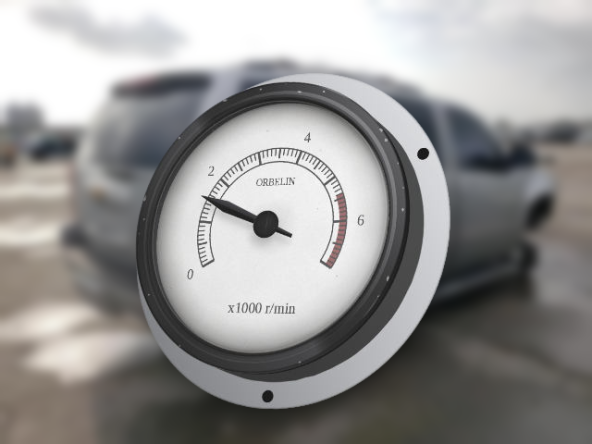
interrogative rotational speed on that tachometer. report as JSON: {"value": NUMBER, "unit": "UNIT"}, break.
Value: {"value": 1500, "unit": "rpm"}
